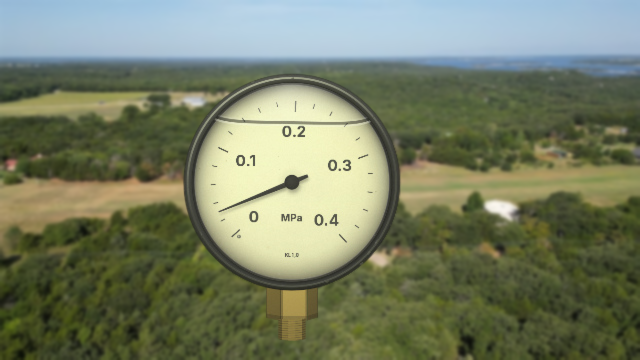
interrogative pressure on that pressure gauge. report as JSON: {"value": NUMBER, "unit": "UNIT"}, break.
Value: {"value": 0.03, "unit": "MPa"}
